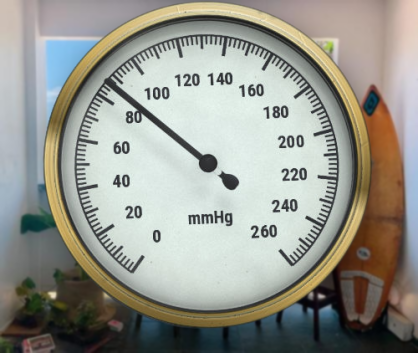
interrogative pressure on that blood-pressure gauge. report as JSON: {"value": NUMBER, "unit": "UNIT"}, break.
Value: {"value": 86, "unit": "mmHg"}
